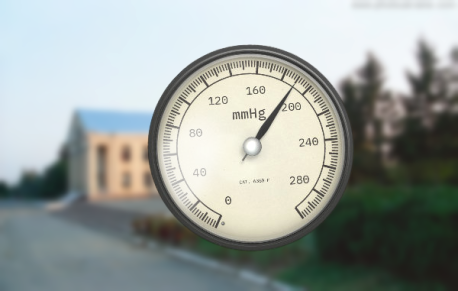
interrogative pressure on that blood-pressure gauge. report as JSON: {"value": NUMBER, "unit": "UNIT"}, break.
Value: {"value": 190, "unit": "mmHg"}
